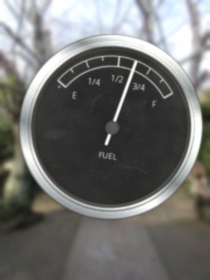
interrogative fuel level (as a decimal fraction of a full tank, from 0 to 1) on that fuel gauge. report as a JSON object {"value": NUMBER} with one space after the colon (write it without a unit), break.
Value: {"value": 0.625}
